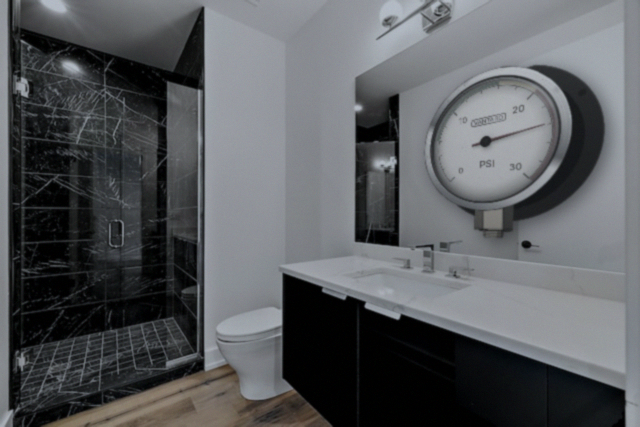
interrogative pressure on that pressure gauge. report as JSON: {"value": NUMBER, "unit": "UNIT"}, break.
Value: {"value": 24, "unit": "psi"}
